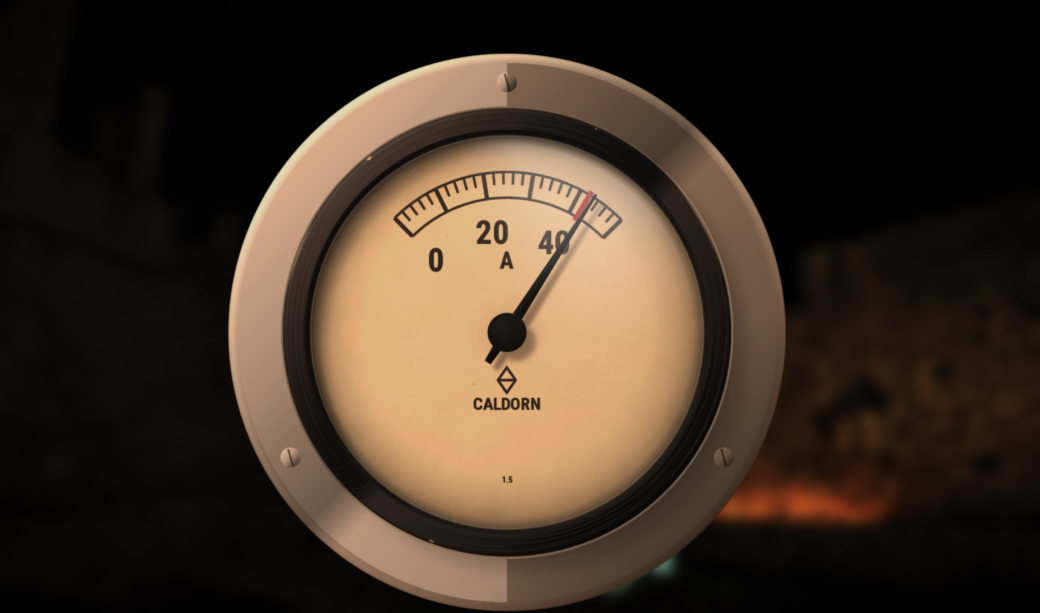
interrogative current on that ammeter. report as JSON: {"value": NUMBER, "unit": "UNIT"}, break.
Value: {"value": 43, "unit": "A"}
